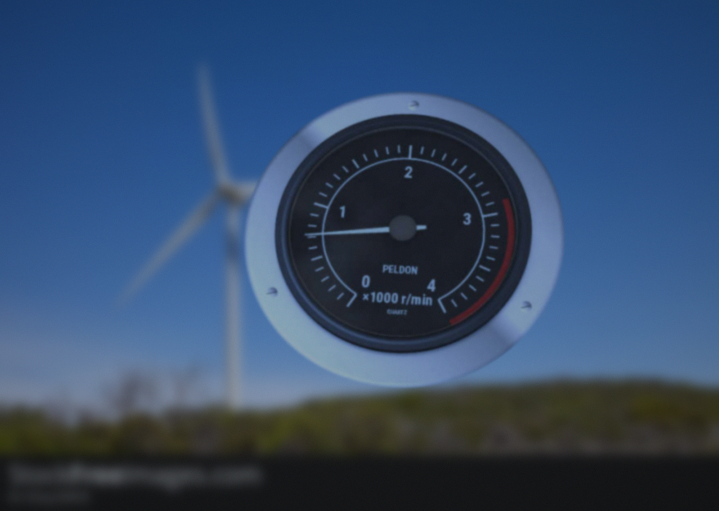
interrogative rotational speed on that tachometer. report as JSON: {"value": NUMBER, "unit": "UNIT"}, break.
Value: {"value": 700, "unit": "rpm"}
